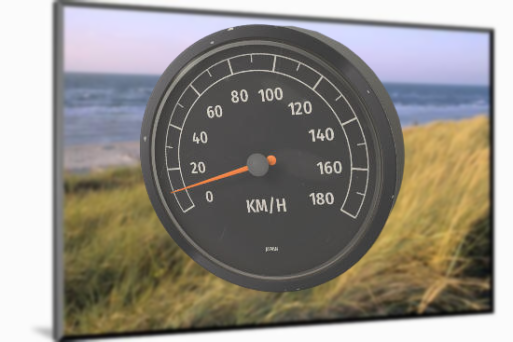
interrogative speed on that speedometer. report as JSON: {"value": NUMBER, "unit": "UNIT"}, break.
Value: {"value": 10, "unit": "km/h"}
